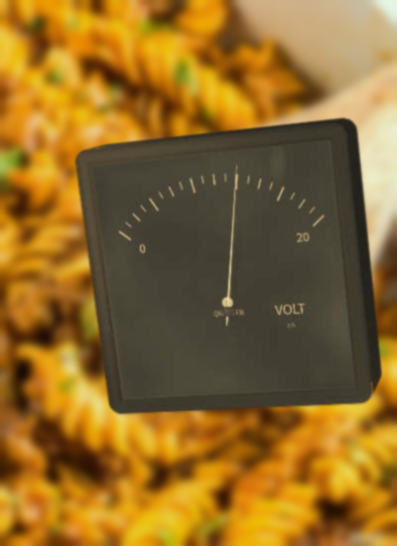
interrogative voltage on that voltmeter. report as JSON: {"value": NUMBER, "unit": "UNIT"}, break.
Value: {"value": 12, "unit": "V"}
